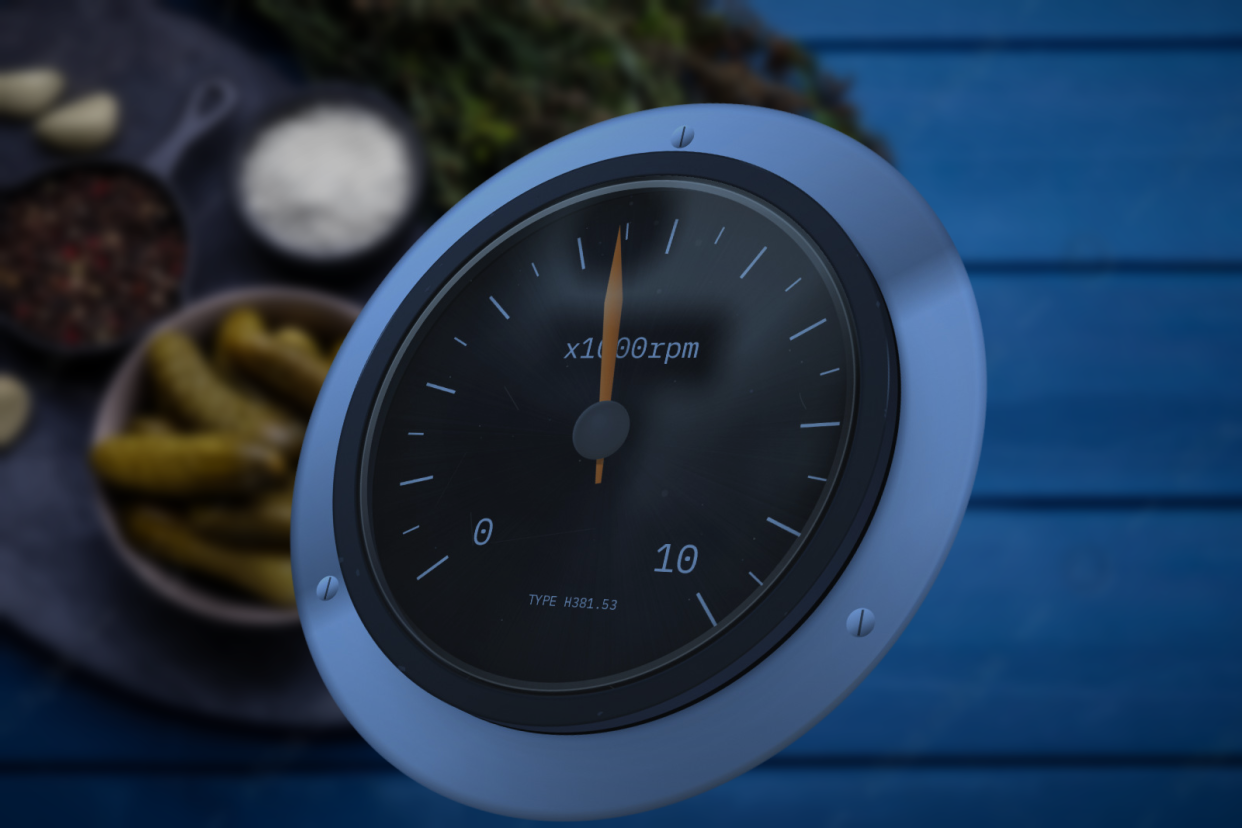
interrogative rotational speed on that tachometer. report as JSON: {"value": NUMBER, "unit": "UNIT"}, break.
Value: {"value": 4500, "unit": "rpm"}
